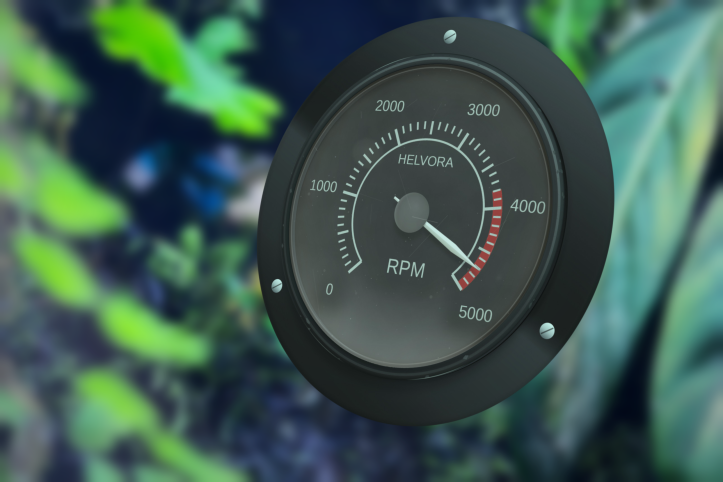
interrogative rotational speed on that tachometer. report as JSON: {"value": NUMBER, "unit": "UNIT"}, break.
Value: {"value": 4700, "unit": "rpm"}
